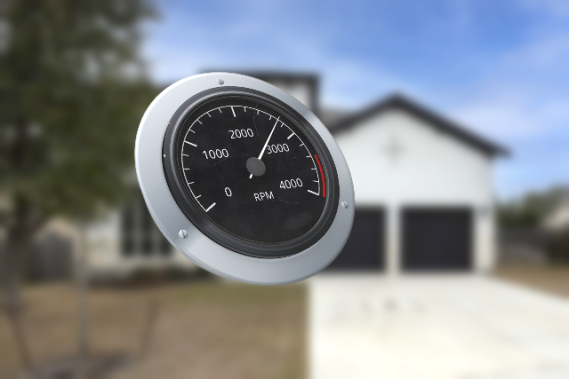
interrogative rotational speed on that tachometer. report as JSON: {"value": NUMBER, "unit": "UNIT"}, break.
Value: {"value": 2700, "unit": "rpm"}
